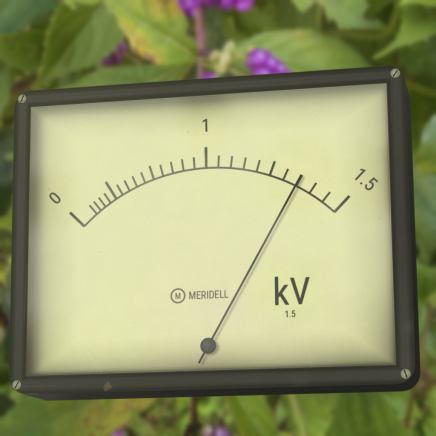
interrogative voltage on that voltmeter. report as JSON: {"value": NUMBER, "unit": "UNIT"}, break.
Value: {"value": 1.35, "unit": "kV"}
